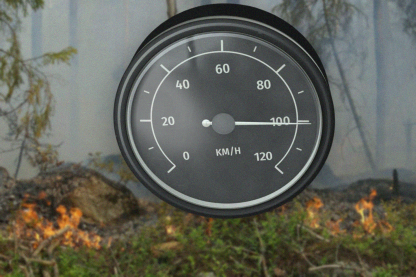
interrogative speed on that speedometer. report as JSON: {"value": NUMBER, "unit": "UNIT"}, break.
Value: {"value": 100, "unit": "km/h"}
